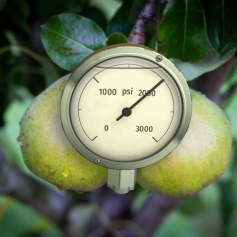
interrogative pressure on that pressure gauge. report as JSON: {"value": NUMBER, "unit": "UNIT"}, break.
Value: {"value": 2000, "unit": "psi"}
